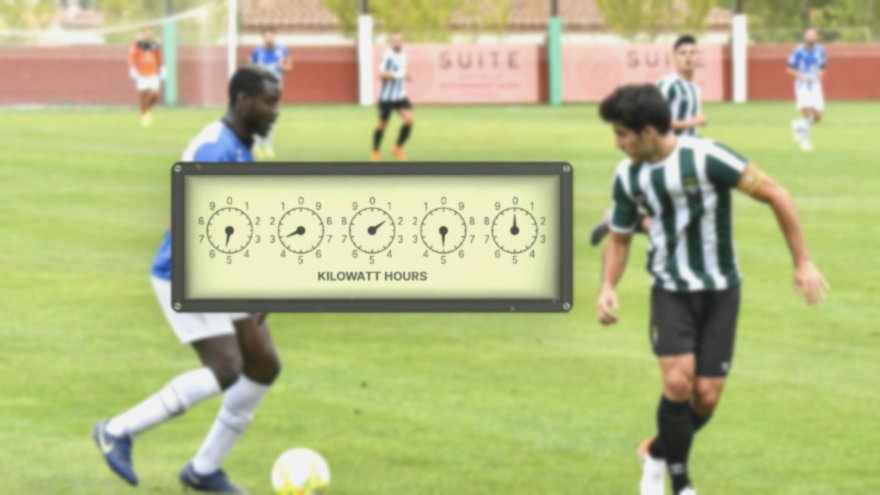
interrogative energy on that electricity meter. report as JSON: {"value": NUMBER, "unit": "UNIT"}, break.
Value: {"value": 53150, "unit": "kWh"}
